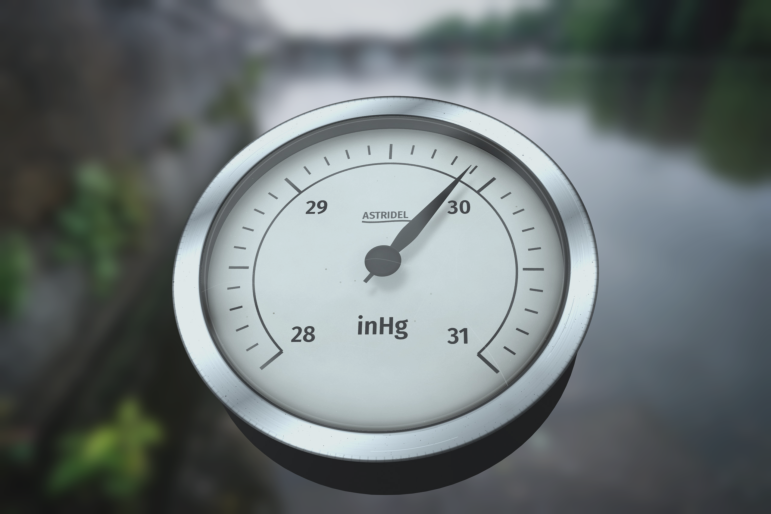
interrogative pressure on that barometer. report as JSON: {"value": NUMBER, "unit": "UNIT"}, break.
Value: {"value": 29.9, "unit": "inHg"}
